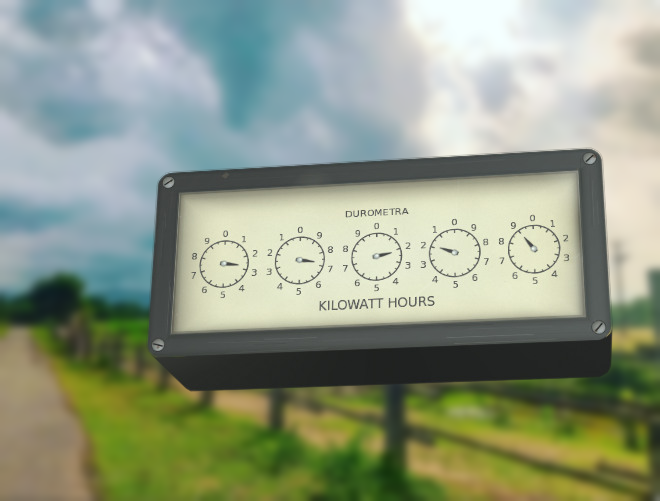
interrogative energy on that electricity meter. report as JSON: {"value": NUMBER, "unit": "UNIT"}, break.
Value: {"value": 27219, "unit": "kWh"}
